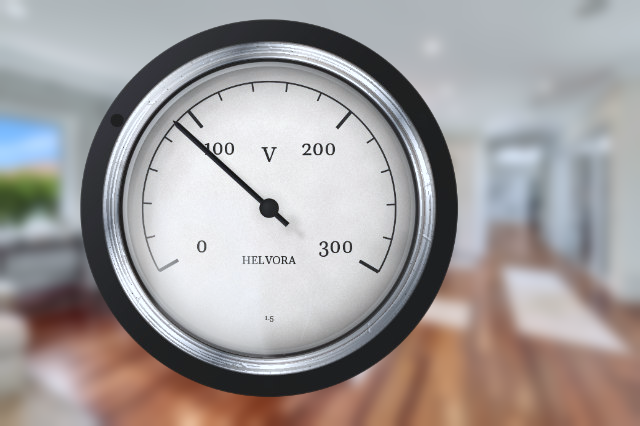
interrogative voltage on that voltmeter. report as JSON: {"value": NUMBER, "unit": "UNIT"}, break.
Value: {"value": 90, "unit": "V"}
